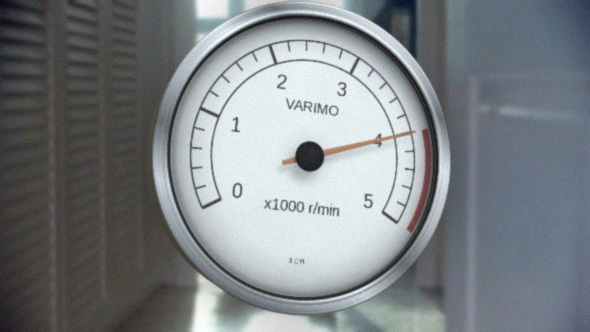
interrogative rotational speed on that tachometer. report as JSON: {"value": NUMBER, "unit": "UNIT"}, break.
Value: {"value": 4000, "unit": "rpm"}
